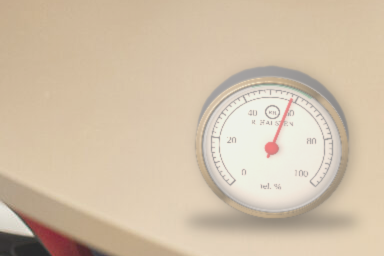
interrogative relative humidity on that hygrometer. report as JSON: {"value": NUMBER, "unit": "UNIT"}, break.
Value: {"value": 58, "unit": "%"}
